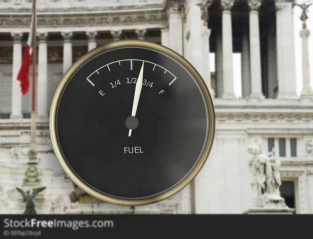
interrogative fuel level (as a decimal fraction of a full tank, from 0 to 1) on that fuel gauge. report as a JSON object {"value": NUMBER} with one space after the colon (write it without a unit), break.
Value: {"value": 0.625}
